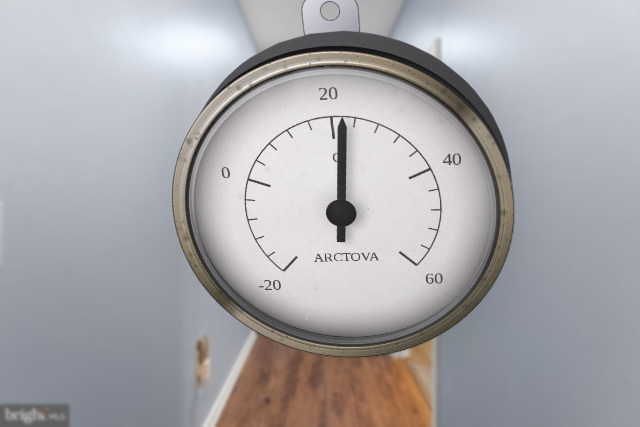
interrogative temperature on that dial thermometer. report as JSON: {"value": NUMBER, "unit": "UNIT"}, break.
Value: {"value": 22, "unit": "°C"}
